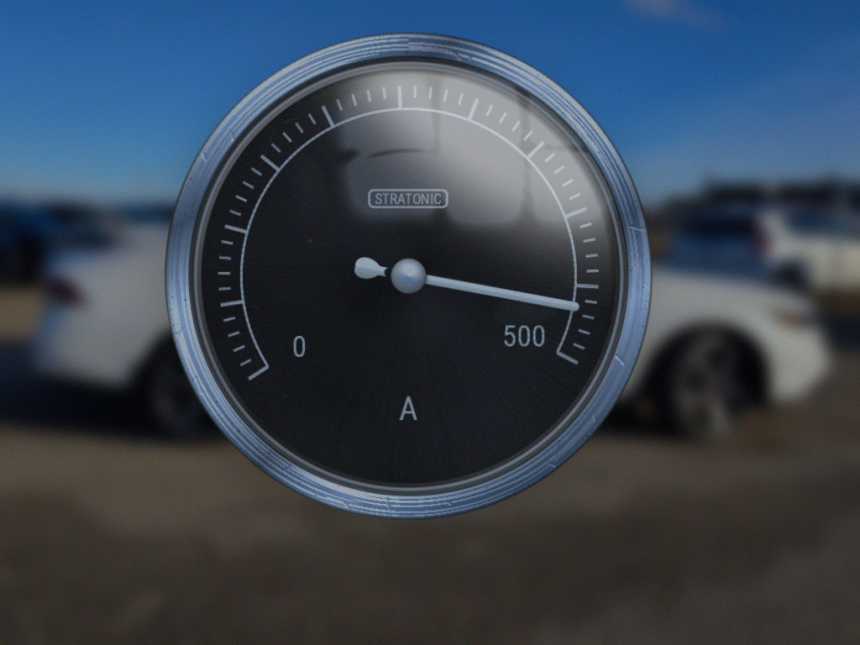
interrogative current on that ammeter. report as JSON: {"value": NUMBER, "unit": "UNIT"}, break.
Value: {"value": 465, "unit": "A"}
